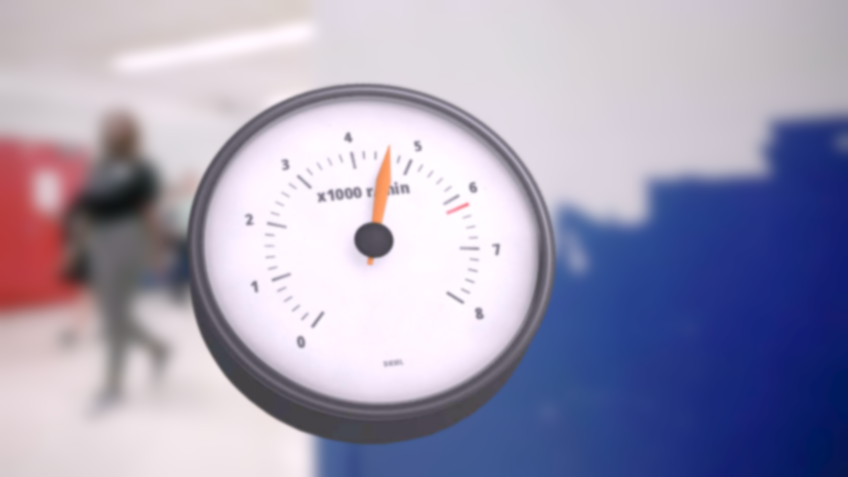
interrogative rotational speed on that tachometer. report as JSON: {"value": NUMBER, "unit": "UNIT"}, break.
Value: {"value": 4600, "unit": "rpm"}
